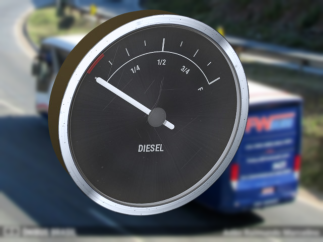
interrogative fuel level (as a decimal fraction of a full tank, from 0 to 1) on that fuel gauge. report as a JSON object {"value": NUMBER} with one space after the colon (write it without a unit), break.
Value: {"value": 0}
